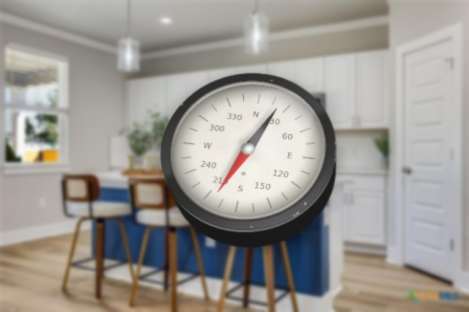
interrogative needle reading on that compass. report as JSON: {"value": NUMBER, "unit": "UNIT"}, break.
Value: {"value": 202.5, "unit": "°"}
